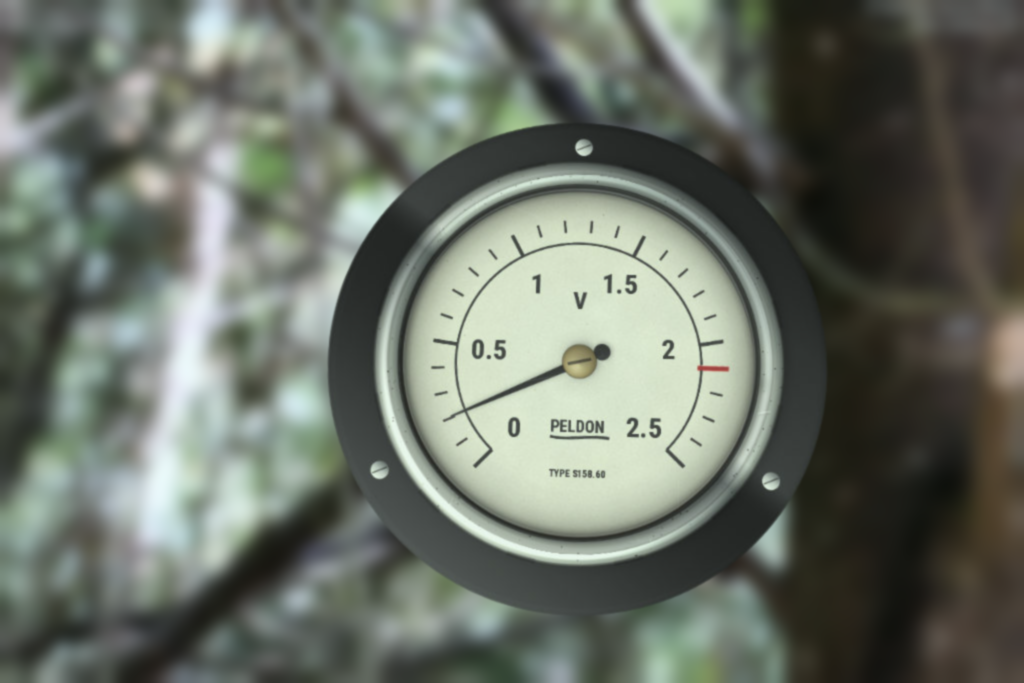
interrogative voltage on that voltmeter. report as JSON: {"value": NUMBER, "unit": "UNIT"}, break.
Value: {"value": 0.2, "unit": "V"}
